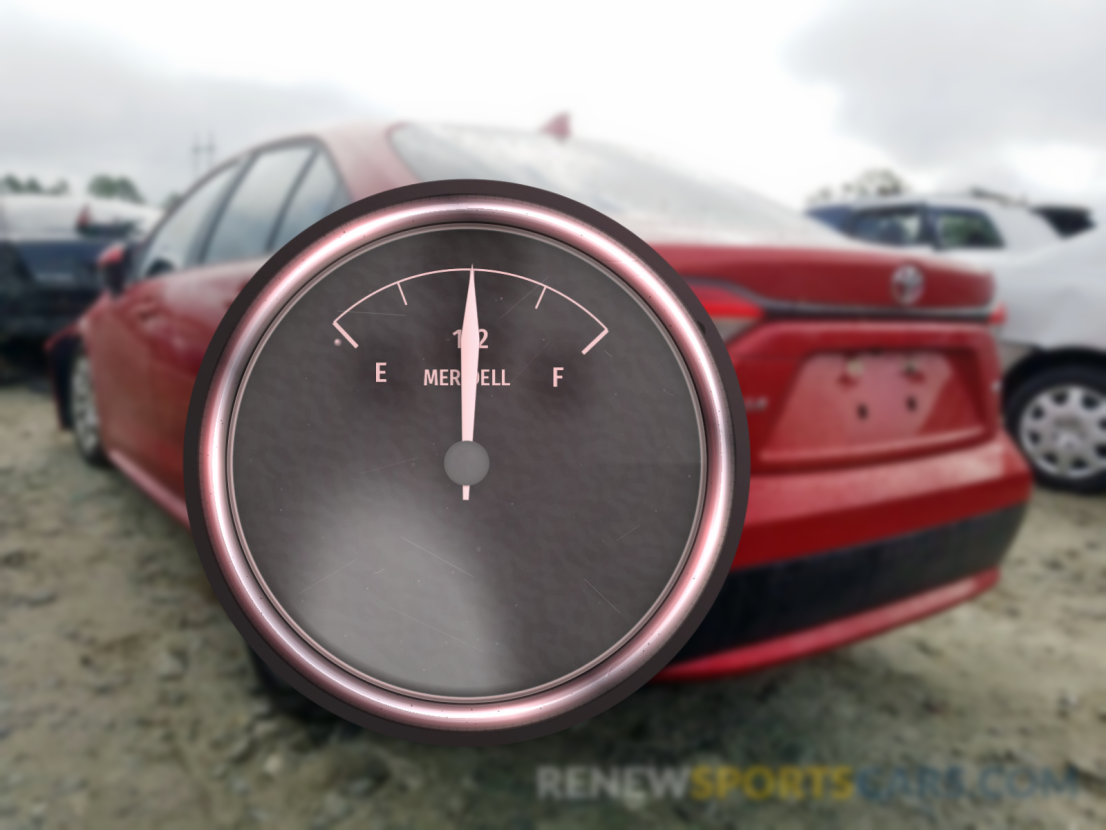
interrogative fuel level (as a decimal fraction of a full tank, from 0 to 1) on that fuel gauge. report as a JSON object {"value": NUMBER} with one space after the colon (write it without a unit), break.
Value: {"value": 0.5}
